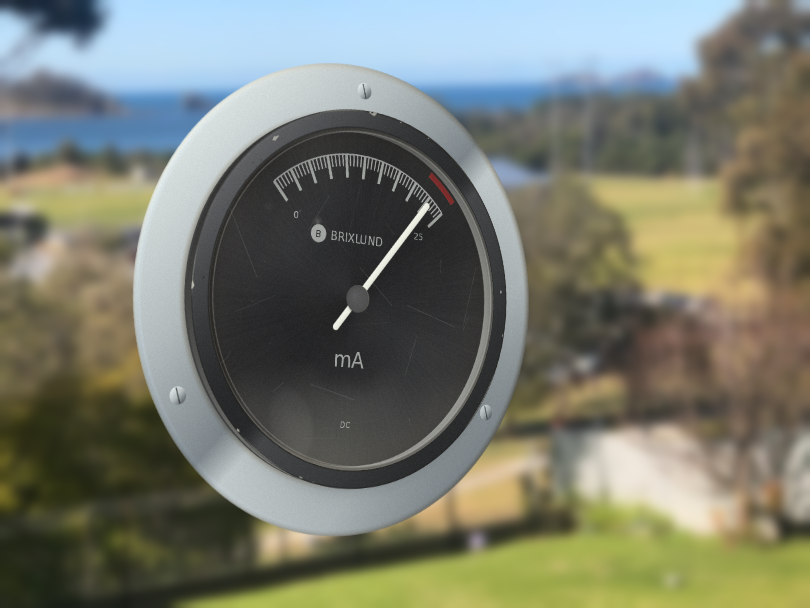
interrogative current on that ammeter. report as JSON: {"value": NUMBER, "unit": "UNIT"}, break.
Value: {"value": 22.5, "unit": "mA"}
